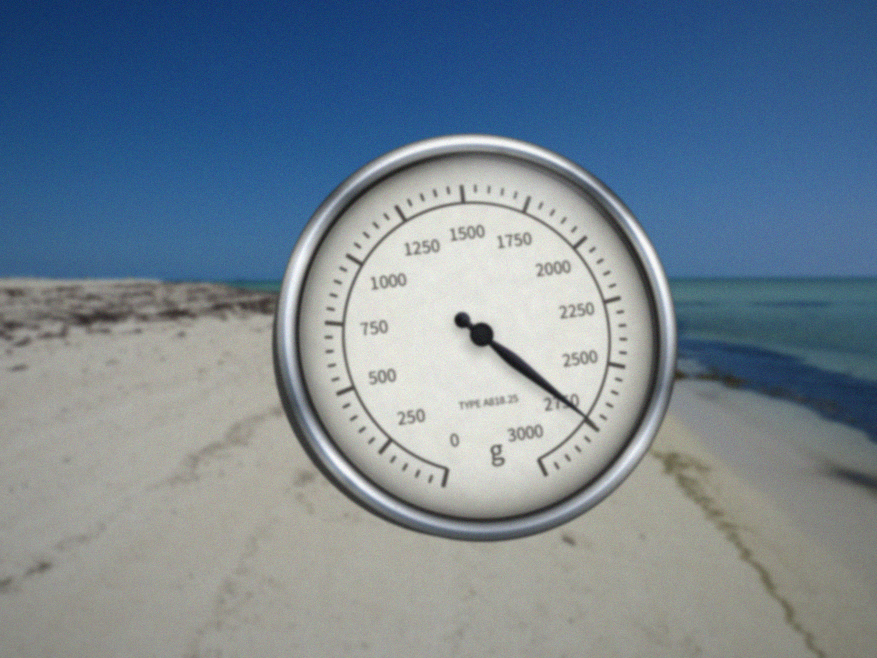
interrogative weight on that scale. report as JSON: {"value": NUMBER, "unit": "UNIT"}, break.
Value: {"value": 2750, "unit": "g"}
